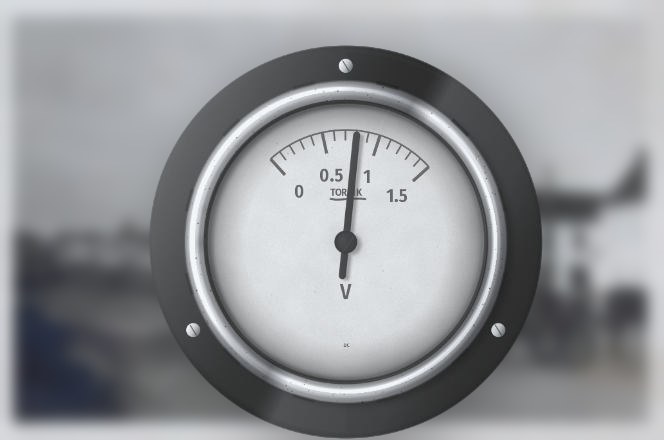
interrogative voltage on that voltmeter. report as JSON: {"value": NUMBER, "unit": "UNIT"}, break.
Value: {"value": 0.8, "unit": "V"}
